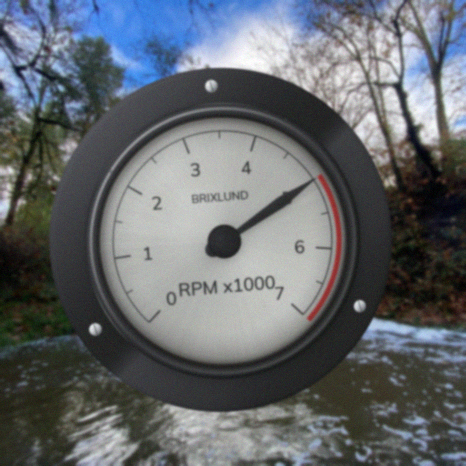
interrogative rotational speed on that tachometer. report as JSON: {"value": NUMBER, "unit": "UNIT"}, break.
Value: {"value": 5000, "unit": "rpm"}
